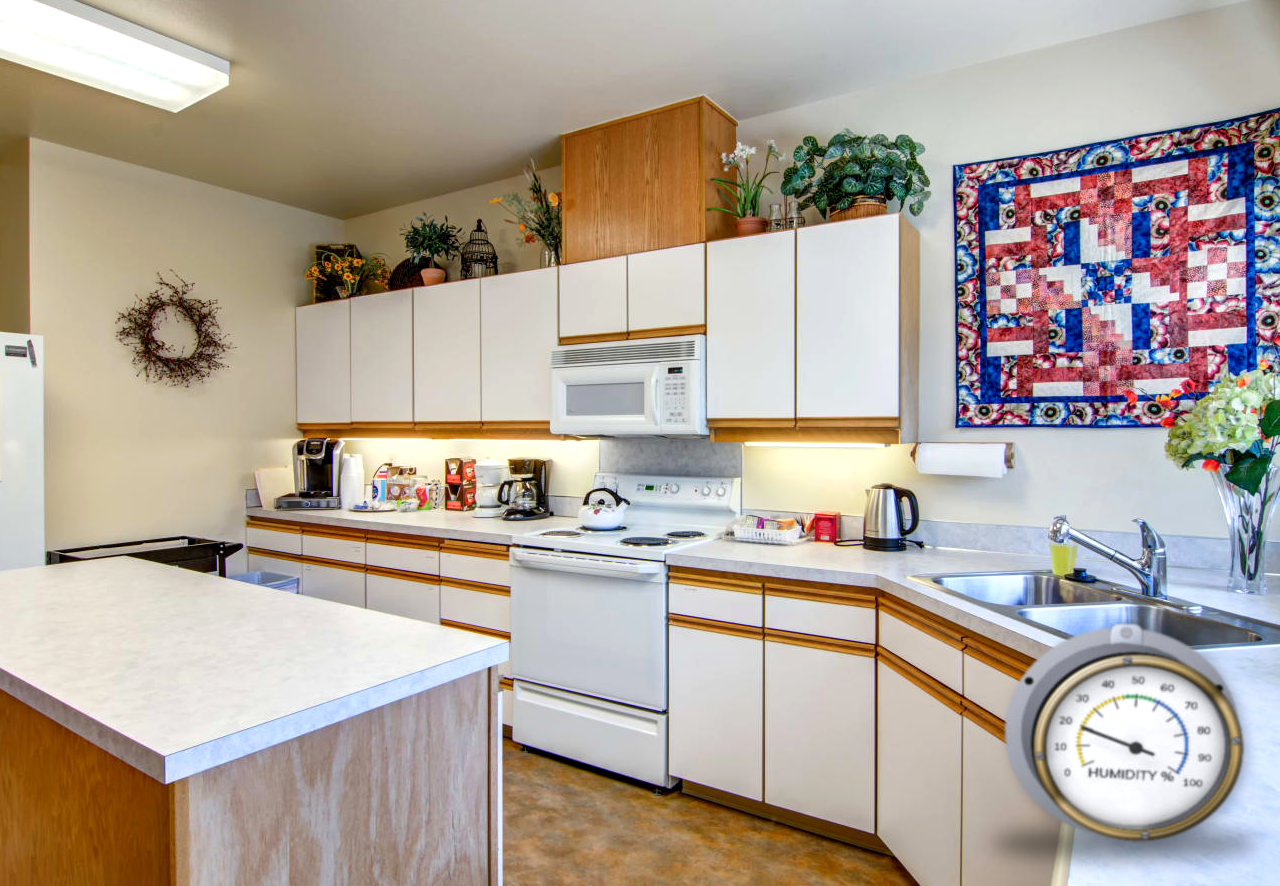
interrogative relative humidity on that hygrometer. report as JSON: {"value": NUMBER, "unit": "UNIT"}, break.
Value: {"value": 20, "unit": "%"}
